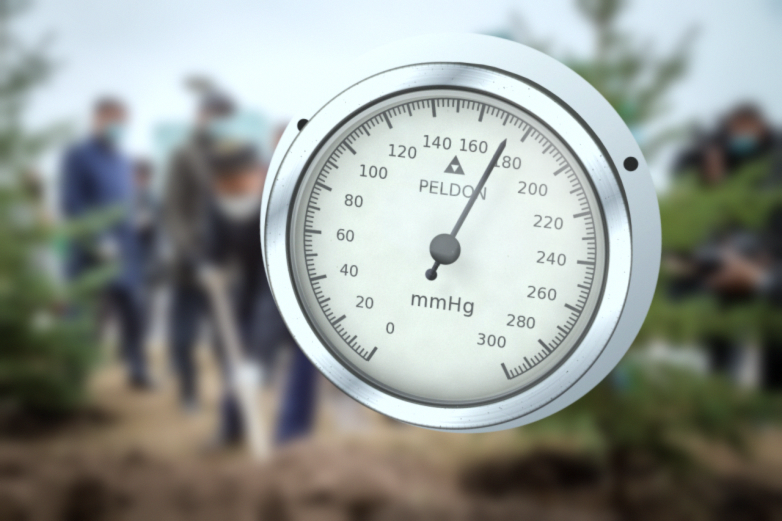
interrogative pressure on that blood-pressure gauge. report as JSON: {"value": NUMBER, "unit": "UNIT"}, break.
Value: {"value": 174, "unit": "mmHg"}
